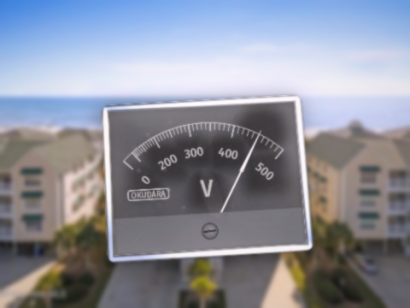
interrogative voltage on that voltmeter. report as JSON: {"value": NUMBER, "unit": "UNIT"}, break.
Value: {"value": 450, "unit": "V"}
